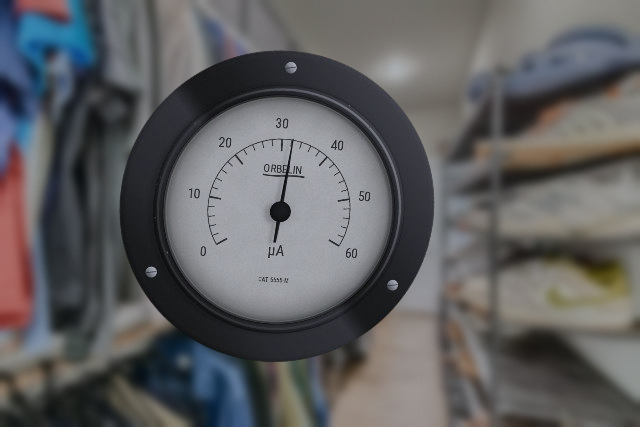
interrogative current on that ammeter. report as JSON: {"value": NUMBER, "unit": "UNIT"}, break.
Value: {"value": 32, "unit": "µA"}
